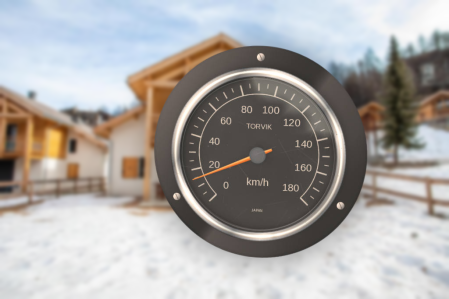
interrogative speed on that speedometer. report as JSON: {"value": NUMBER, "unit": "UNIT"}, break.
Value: {"value": 15, "unit": "km/h"}
